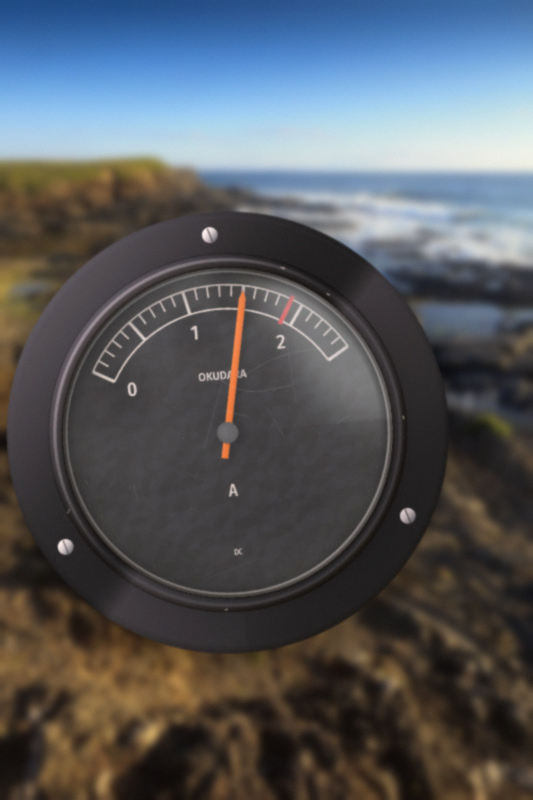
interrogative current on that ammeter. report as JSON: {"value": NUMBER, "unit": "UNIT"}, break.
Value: {"value": 1.5, "unit": "A"}
